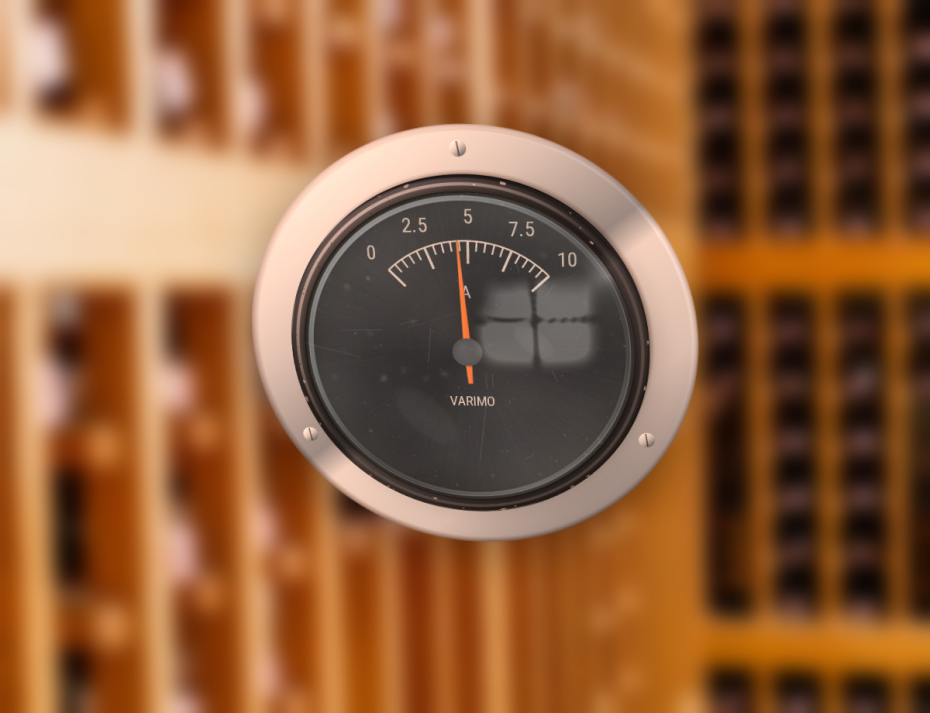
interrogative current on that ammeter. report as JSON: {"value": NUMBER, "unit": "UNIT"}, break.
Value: {"value": 4.5, "unit": "A"}
